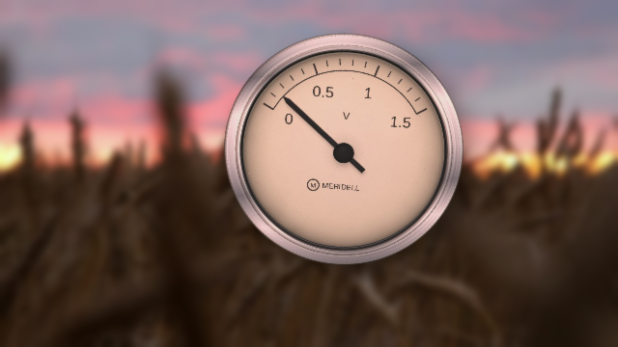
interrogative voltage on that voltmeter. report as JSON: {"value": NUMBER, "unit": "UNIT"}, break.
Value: {"value": 0.15, "unit": "V"}
